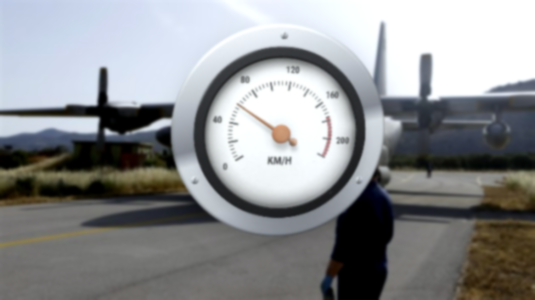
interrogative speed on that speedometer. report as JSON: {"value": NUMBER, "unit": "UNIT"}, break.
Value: {"value": 60, "unit": "km/h"}
